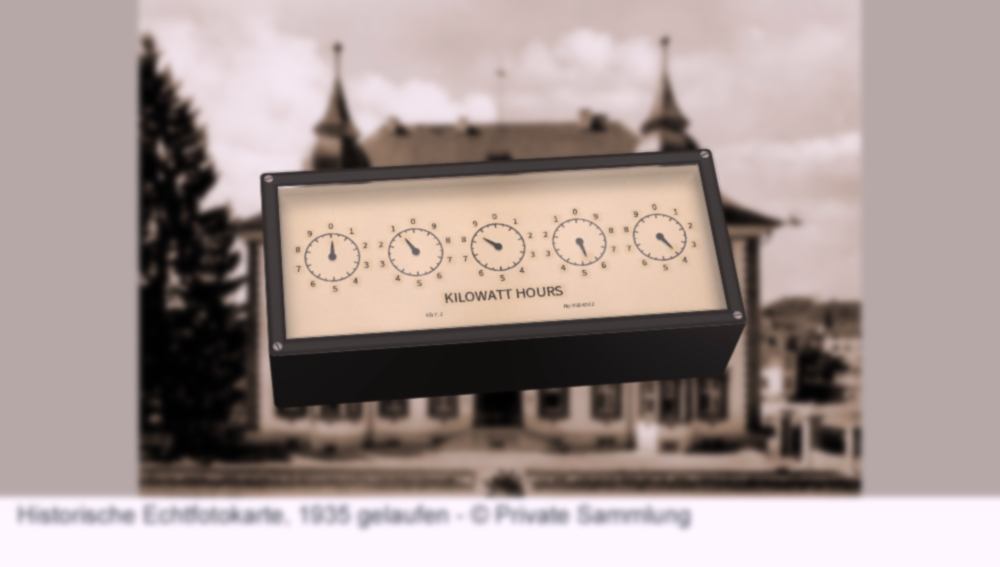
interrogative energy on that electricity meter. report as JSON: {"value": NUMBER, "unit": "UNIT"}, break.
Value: {"value": 854, "unit": "kWh"}
